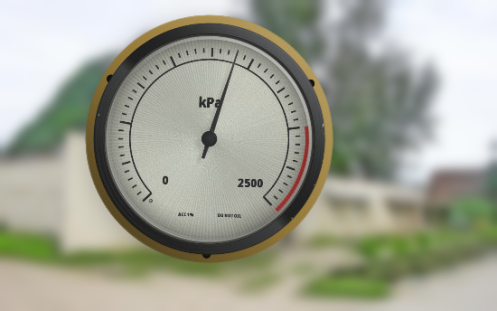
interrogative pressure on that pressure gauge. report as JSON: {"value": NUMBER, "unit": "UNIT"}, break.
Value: {"value": 1400, "unit": "kPa"}
